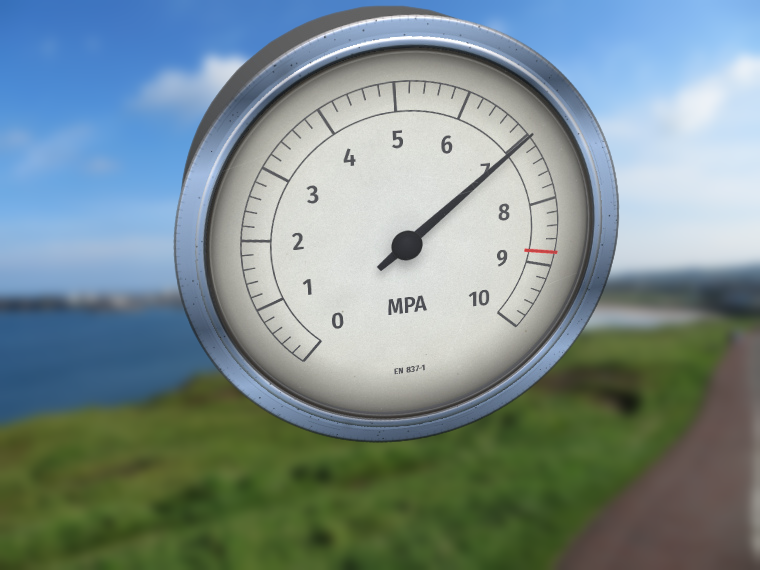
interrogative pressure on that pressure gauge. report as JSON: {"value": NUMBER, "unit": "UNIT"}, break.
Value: {"value": 7, "unit": "MPa"}
